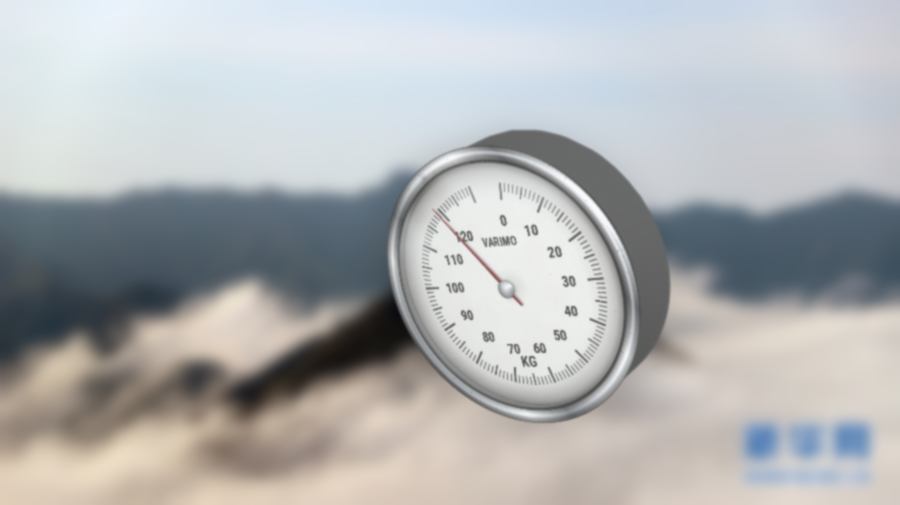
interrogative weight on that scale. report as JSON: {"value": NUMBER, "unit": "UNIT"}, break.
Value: {"value": 120, "unit": "kg"}
